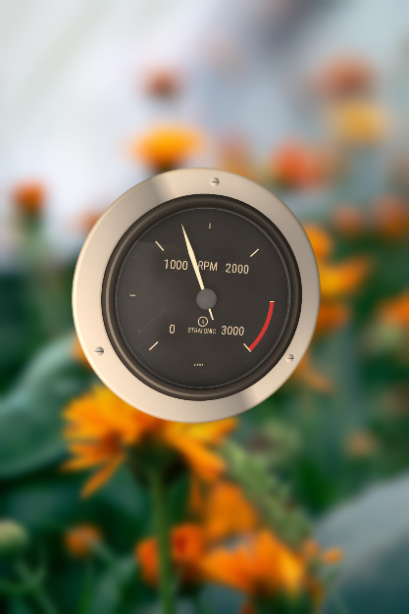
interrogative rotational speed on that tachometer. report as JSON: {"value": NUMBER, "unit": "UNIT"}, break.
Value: {"value": 1250, "unit": "rpm"}
